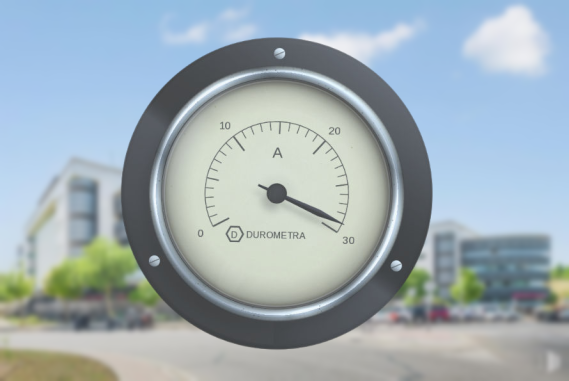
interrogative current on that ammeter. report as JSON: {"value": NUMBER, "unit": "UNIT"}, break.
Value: {"value": 29, "unit": "A"}
